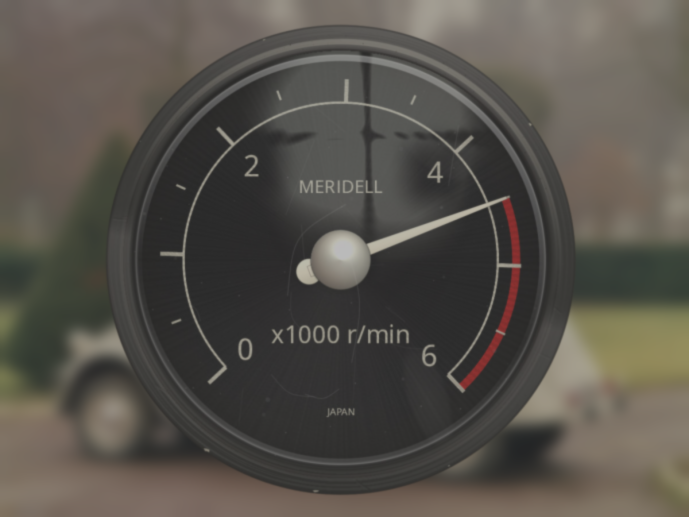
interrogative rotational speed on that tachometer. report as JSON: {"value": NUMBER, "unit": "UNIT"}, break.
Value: {"value": 4500, "unit": "rpm"}
